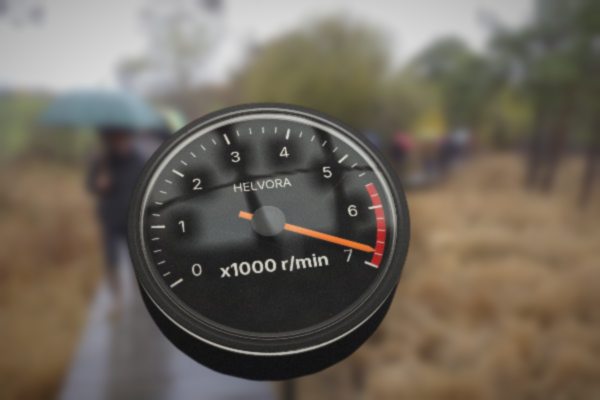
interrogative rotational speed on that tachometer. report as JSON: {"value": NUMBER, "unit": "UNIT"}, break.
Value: {"value": 6800, "unit": "rpm"}
